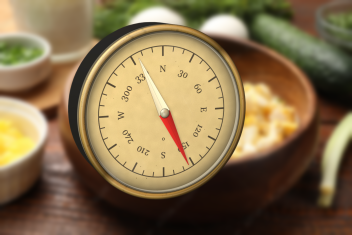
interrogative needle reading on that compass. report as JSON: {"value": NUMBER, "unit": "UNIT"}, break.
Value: {"value": 155, "unit": "°"}
